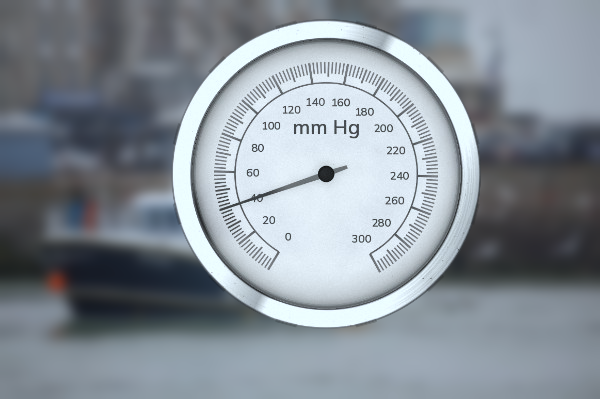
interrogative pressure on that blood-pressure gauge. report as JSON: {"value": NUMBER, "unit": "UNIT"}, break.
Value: {"value": 40, "unit": "mmHg"}
